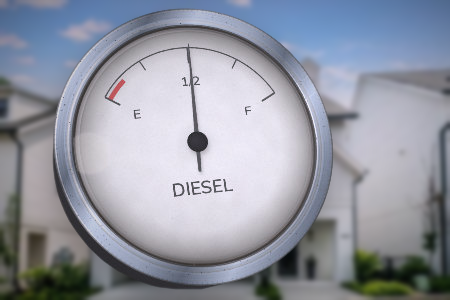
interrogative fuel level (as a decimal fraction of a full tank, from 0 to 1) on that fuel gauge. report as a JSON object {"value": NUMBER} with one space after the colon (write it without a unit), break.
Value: {"value": 0.5}
